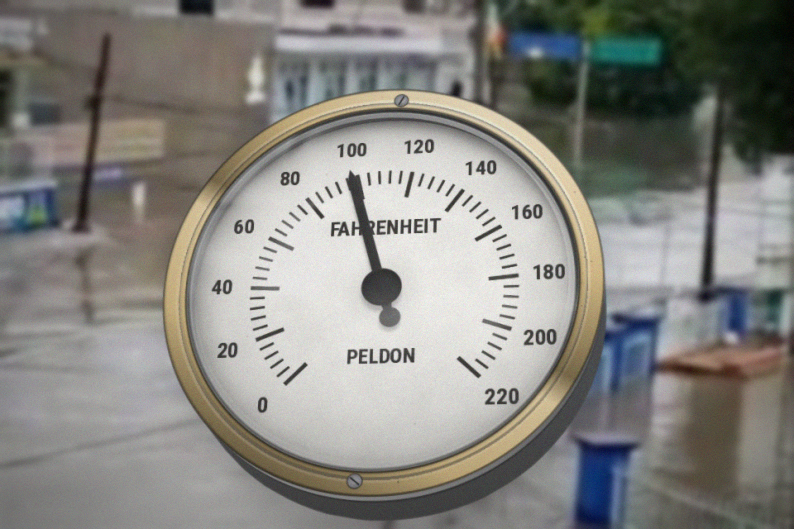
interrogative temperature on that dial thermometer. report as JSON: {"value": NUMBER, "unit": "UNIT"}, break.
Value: {"value": 98, "unit": "°F"}
